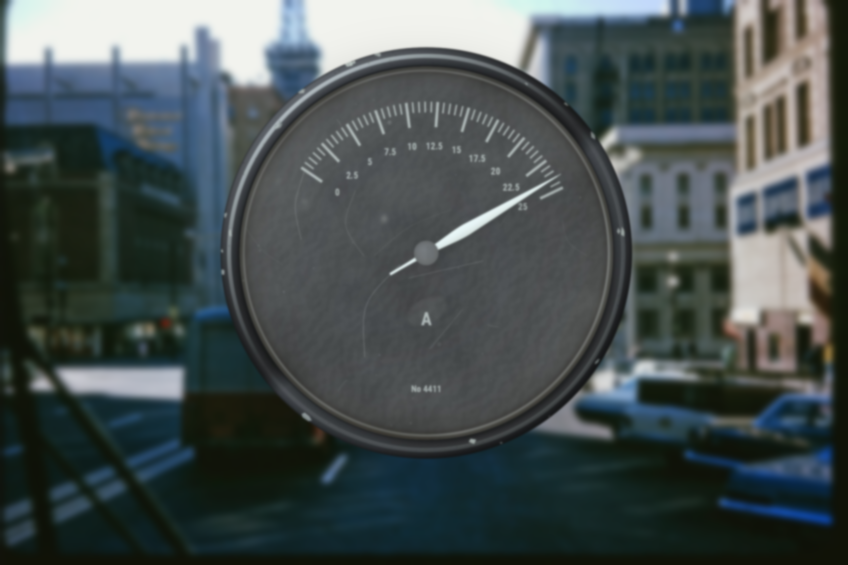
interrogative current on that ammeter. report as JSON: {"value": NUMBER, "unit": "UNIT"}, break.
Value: {"value": 24, "unit": "A"}
